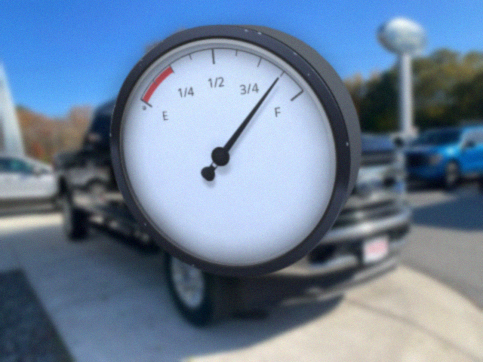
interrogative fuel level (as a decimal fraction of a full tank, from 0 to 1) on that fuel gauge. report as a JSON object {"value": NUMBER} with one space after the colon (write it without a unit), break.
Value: {"value": 0.875}
